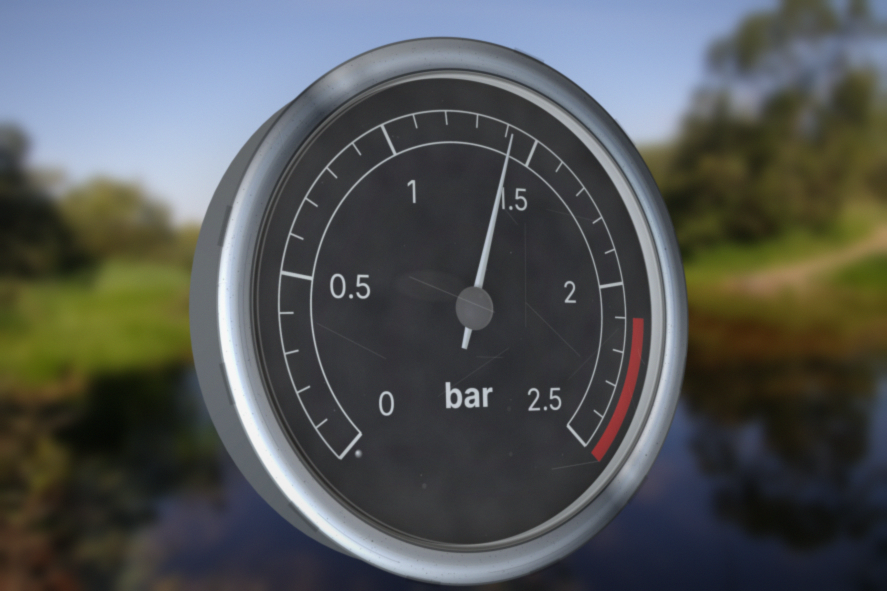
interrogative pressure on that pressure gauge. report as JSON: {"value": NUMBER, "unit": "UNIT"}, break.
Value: {"value": 1.4, "unit": "bar"}
